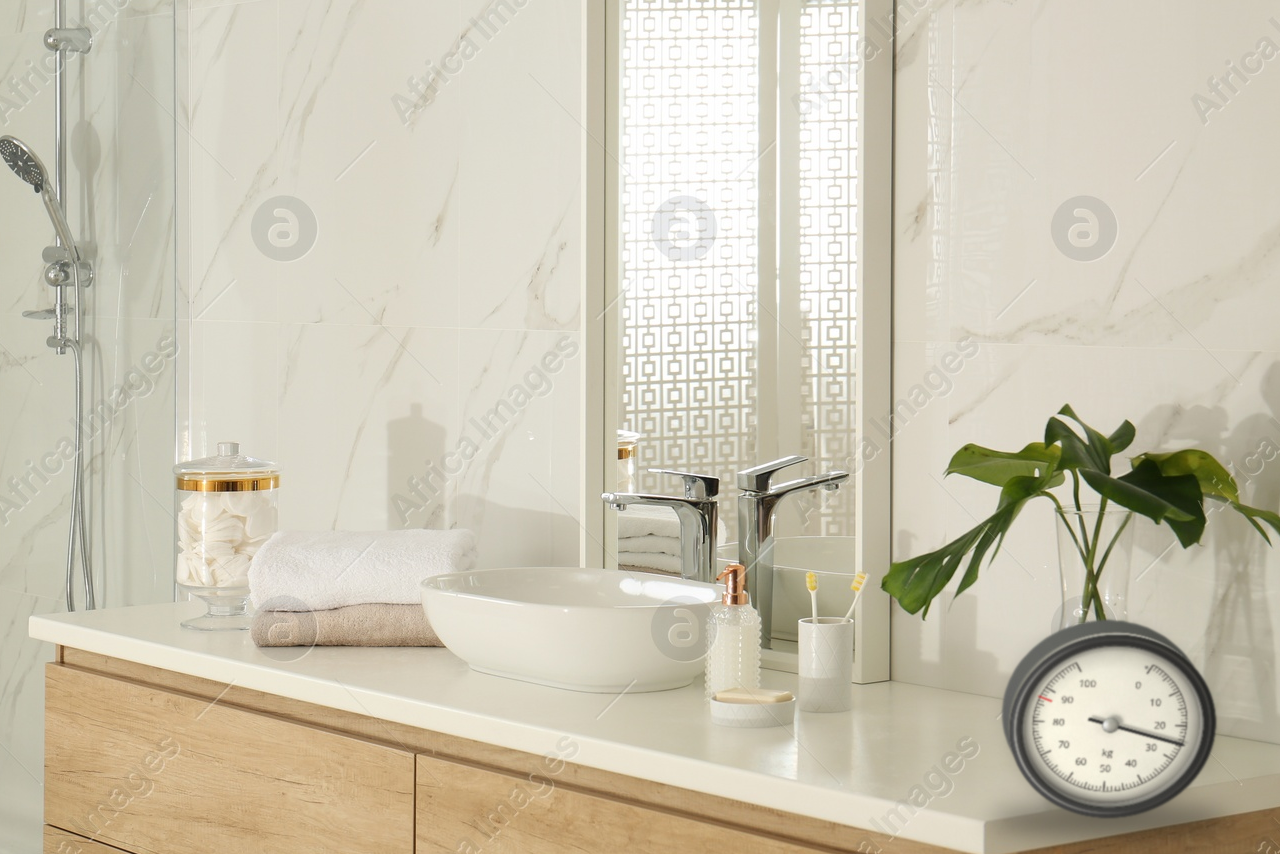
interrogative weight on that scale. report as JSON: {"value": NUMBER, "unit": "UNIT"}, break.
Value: {"value": 25, "unit": "kg"}
